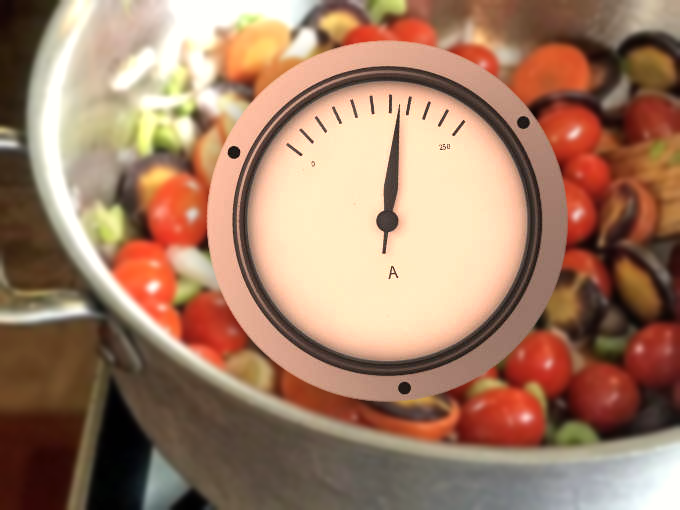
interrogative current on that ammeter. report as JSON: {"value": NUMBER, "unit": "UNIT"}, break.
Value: {"value": 162.5, "unit": "A"}
